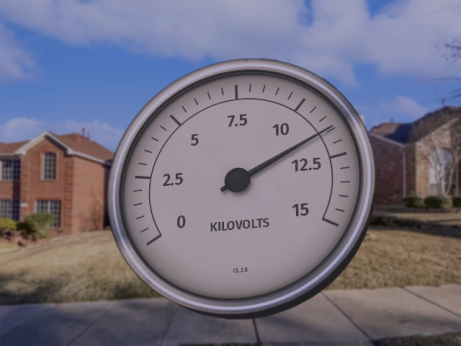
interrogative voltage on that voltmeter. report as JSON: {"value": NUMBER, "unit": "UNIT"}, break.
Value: {"value": 11.5, "unit": "kV"}
